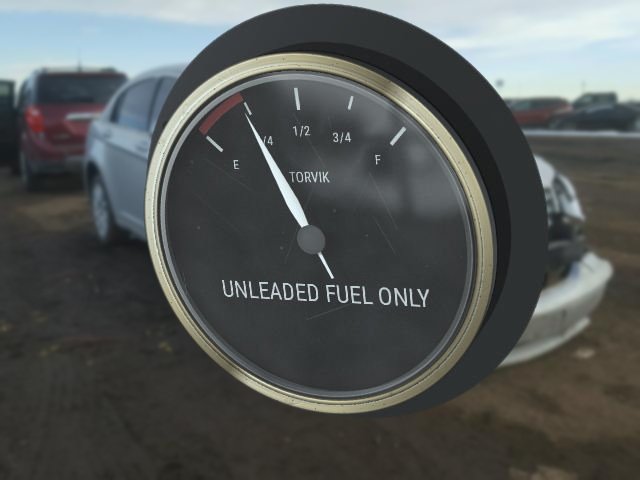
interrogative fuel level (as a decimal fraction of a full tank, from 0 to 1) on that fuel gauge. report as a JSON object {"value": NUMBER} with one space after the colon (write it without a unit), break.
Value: {"value": 0.25}
